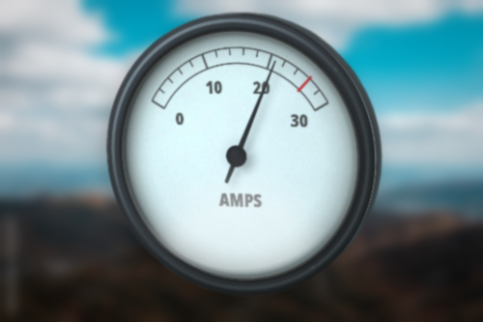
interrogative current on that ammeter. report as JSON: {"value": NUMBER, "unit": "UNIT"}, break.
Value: {"value": 21, "unit": "A"}
